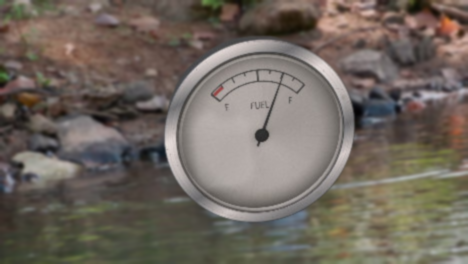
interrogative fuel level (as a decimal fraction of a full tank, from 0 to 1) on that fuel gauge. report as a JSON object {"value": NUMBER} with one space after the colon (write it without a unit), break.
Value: {"value": 0.75}
